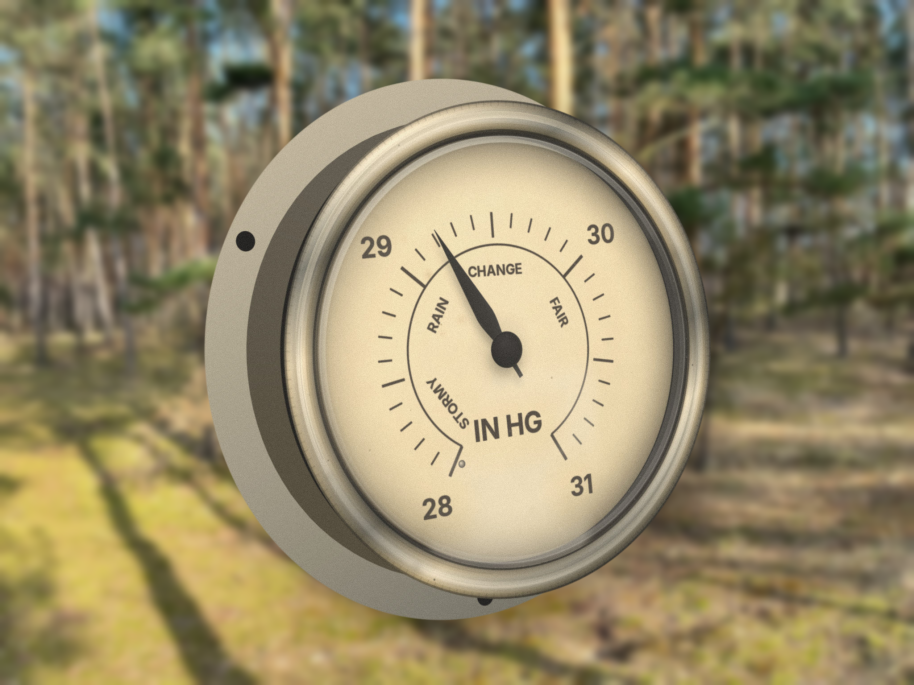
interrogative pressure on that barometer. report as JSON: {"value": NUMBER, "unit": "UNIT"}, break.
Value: {"value": 29.2, "unit": "inHg"}
